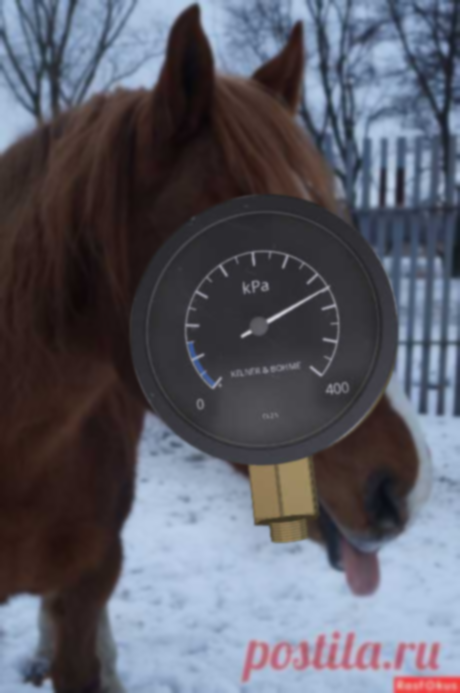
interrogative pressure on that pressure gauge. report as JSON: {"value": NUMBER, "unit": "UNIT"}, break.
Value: {"value": 300, "unit": "kPa"}
